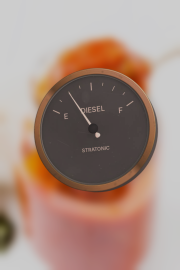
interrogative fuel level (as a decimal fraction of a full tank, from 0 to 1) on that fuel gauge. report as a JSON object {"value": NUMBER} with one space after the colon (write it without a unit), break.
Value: {"value": 0.25}
